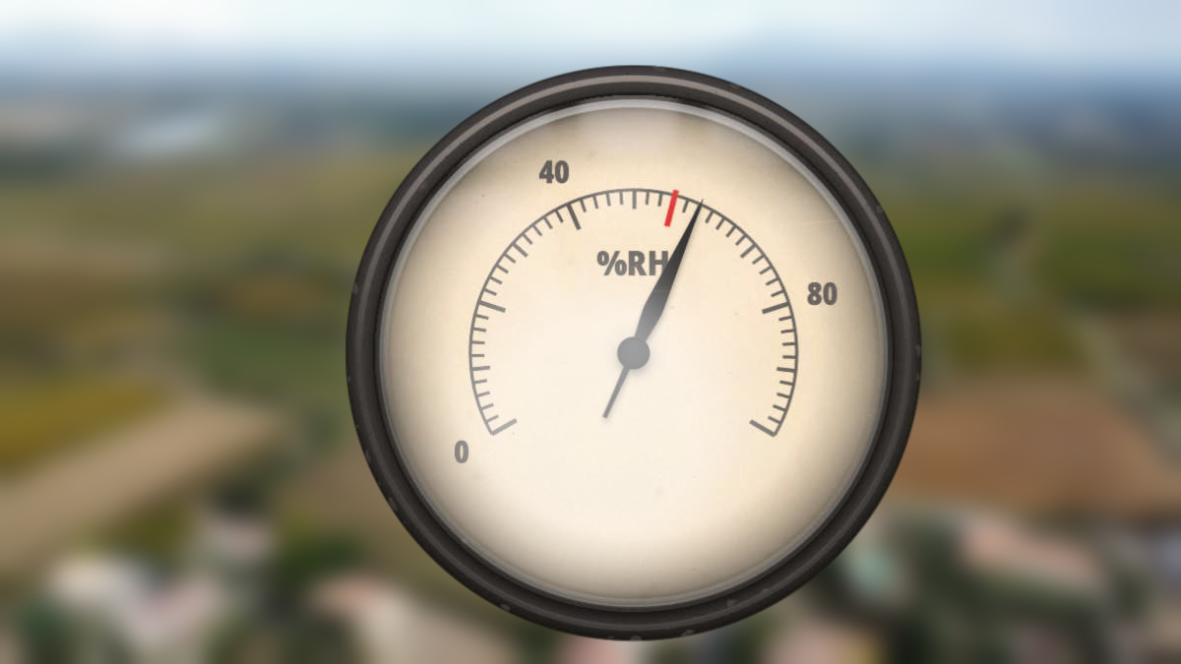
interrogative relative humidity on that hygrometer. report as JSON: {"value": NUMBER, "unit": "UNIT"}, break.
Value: {"value": 60, "unit": "%"}
